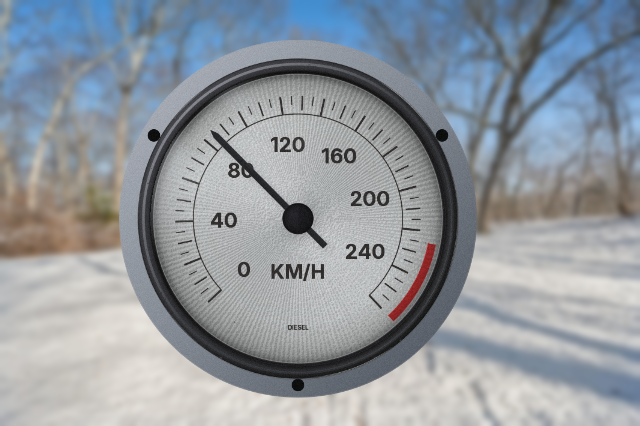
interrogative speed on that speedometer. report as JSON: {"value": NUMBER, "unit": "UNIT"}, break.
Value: {"value": 85, "unit": "km/h"}
